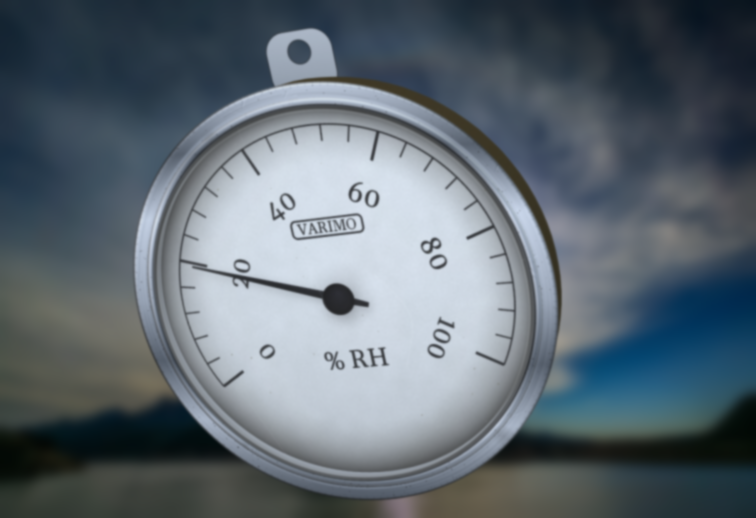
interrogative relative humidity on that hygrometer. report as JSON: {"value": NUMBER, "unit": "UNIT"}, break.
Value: {"value": 20, "unit": "%"}
